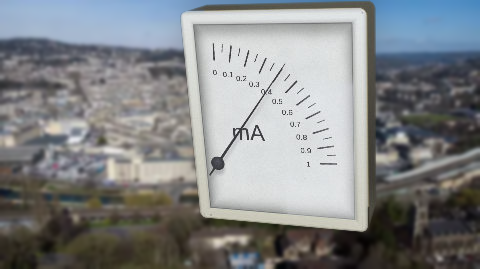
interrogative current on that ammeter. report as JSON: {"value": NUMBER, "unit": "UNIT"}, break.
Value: {"value": 0.4, "unit": "mA"}
